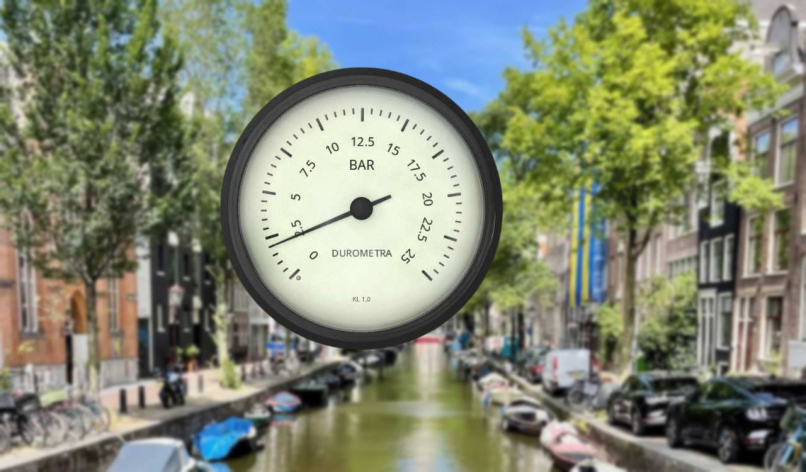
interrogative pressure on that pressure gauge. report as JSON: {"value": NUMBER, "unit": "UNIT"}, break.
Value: {"value": 2, "unit": "bar"}
